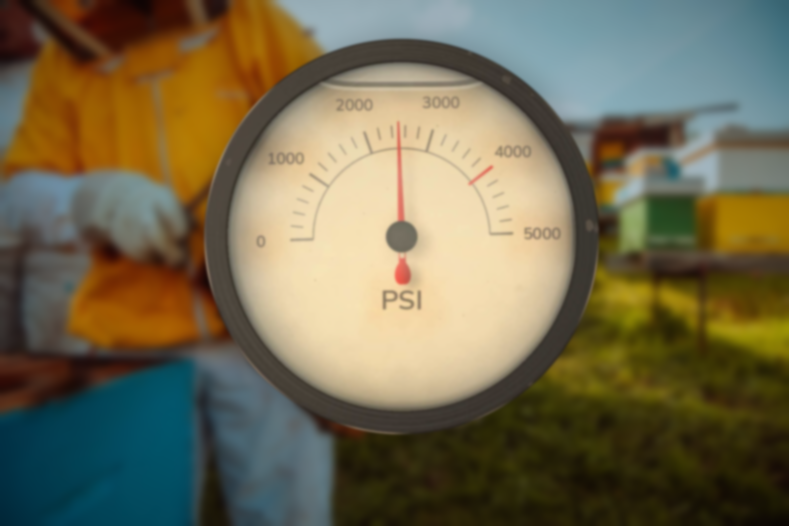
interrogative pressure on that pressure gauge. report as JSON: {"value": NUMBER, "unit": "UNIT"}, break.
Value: {"value": 2500, "unit": "psi"}
